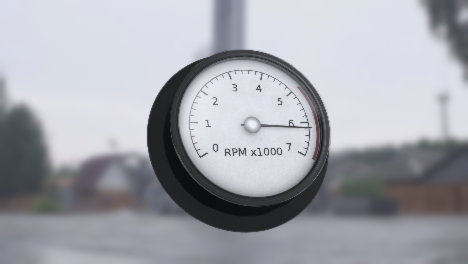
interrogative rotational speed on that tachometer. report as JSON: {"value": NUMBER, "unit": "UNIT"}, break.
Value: {"value": 6200, "unit": "rpm"}
